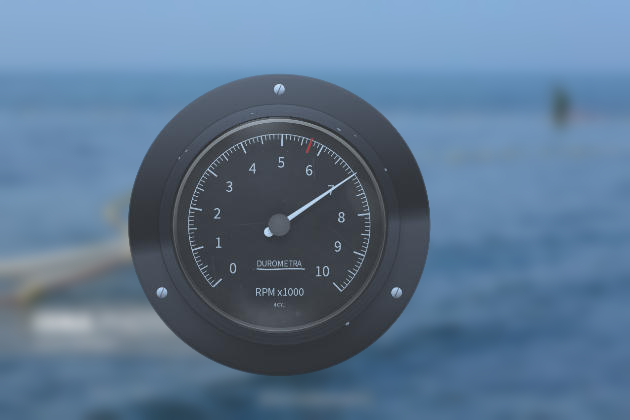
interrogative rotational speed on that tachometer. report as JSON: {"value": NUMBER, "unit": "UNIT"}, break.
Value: {"value": 7000, "unit": "rpm"}
